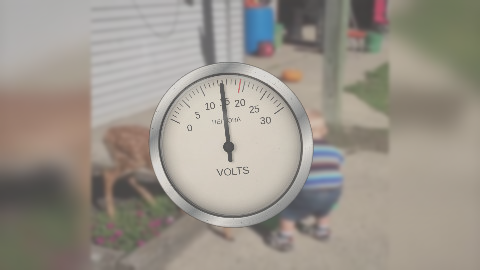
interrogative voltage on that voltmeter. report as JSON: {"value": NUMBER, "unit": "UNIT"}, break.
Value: {"value": 15, "unit": "V"}
